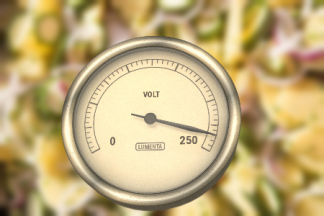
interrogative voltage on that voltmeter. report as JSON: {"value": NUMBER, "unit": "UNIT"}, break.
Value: {"value": 235, "unit": "V"}
